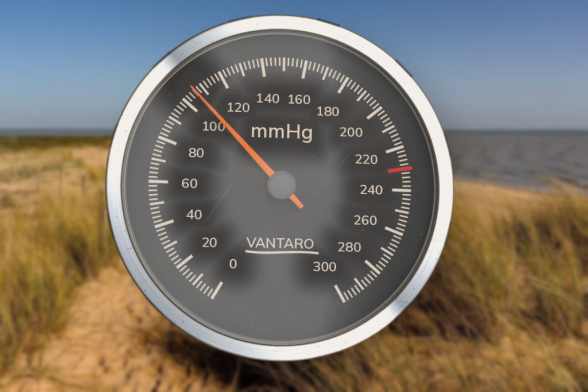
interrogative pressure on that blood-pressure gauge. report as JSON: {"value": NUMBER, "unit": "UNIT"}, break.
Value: {"value": 106, "unit": "mmHg"}
